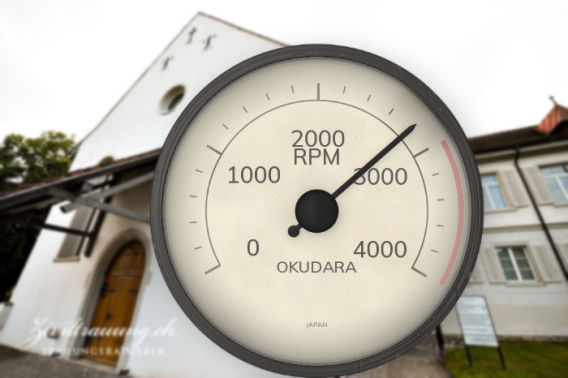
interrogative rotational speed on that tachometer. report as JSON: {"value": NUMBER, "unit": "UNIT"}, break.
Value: {"value": 2800, "unit": "rpm"}
